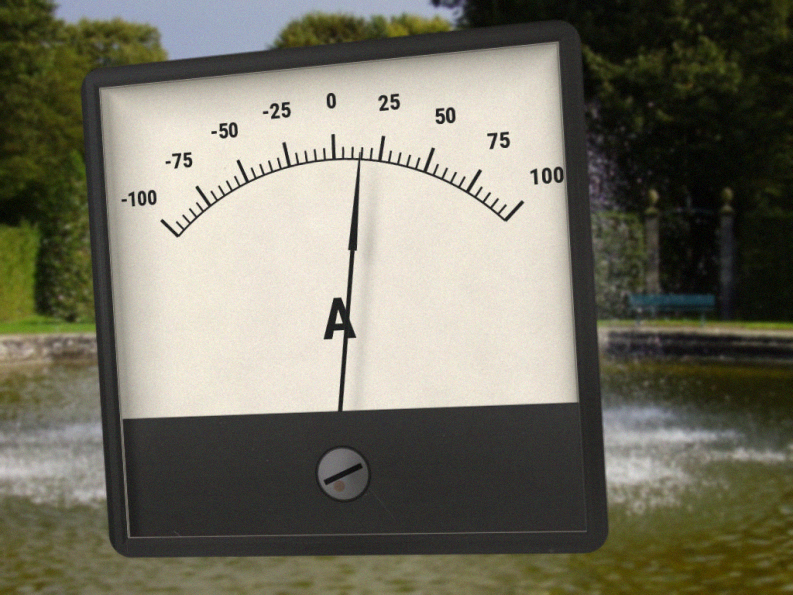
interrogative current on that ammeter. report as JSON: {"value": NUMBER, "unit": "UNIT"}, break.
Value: {"value": 15, "unit": "A"}
